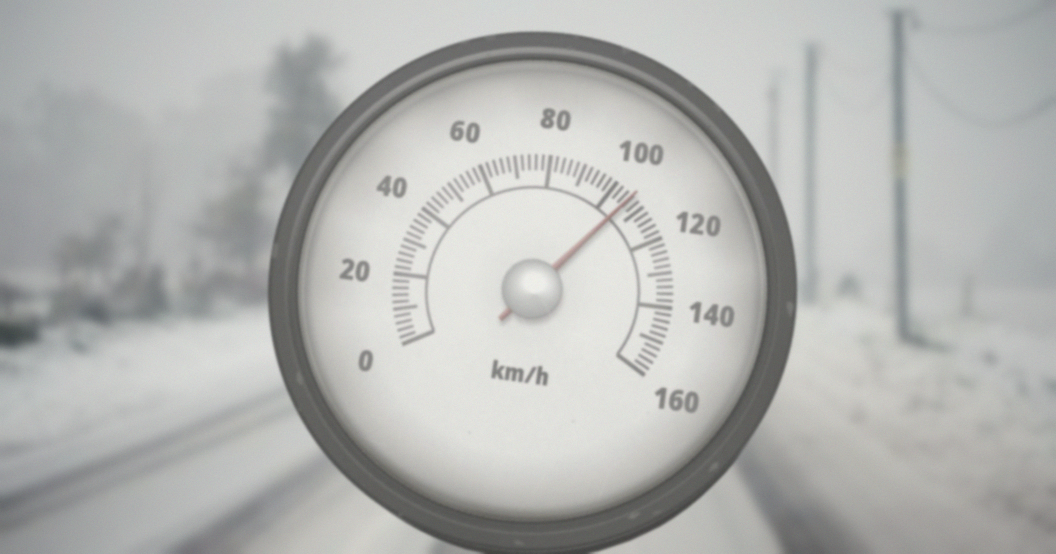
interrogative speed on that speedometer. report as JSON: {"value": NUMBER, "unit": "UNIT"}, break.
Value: {"value": 106, "unit": "km/h"}
